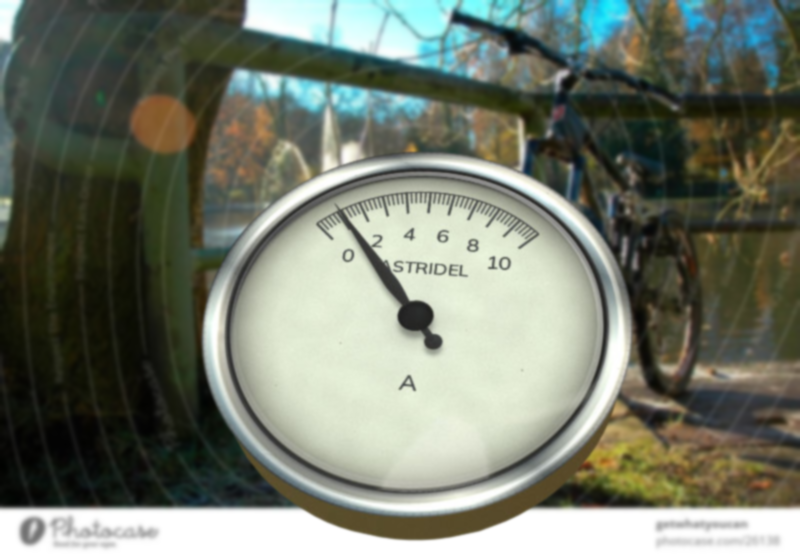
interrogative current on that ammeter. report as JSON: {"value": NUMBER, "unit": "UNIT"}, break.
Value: {"value": 1, "unit": "A"}
